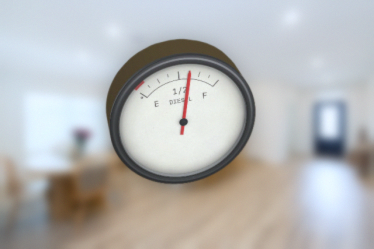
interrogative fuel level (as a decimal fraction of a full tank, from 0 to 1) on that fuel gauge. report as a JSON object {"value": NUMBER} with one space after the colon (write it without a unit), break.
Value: {"value": 0.625}
